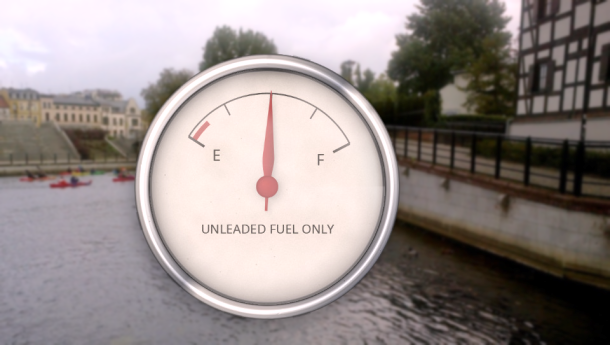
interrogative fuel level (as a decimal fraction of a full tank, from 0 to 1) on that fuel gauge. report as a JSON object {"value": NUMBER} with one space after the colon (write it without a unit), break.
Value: {"value": 0.5}
